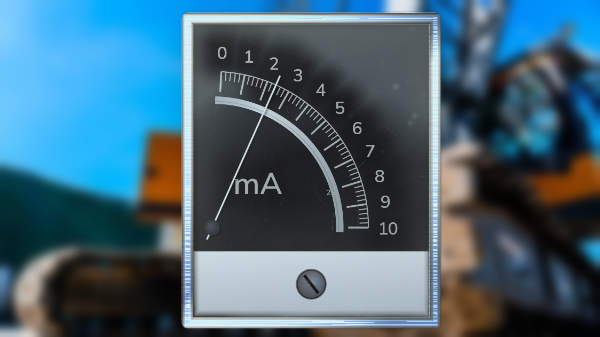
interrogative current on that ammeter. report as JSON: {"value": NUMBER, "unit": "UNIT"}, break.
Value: {"value": 2.4, "unit": "mA"}
